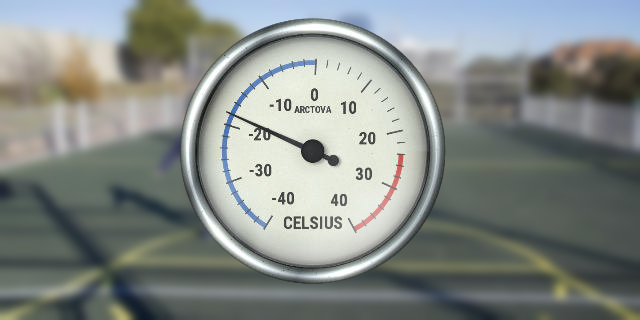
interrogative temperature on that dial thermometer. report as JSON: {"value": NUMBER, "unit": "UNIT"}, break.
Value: {"value": -18, "unit": "°C"}
